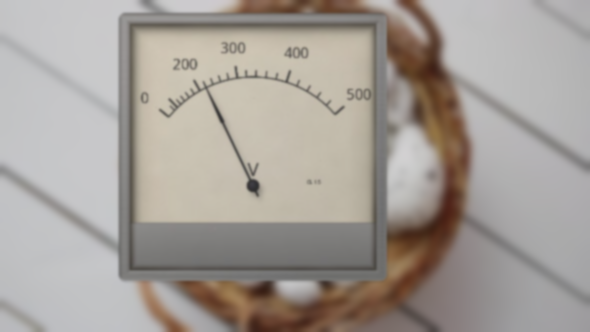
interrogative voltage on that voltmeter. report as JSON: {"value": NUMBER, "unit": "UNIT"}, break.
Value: {"value": 220, "unit": "V"}
